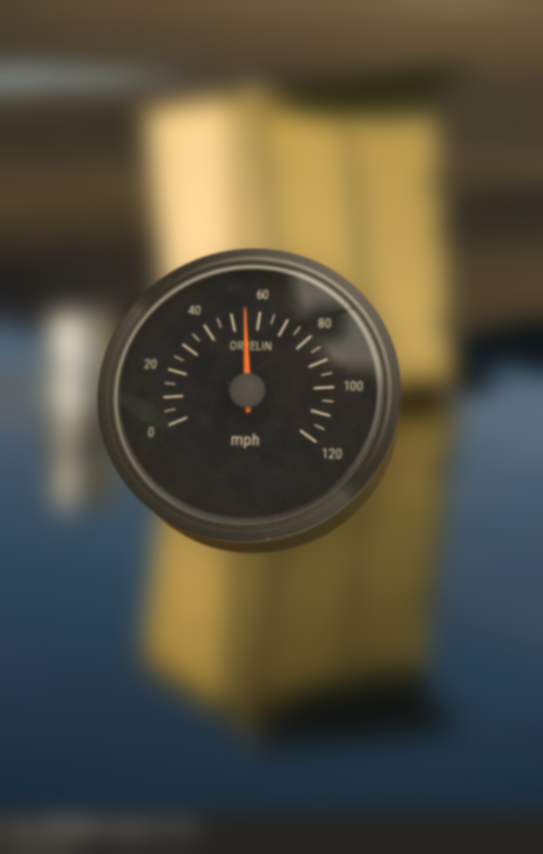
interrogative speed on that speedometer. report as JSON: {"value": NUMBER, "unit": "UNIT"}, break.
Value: {"value": 55, "unit": "mph"}
